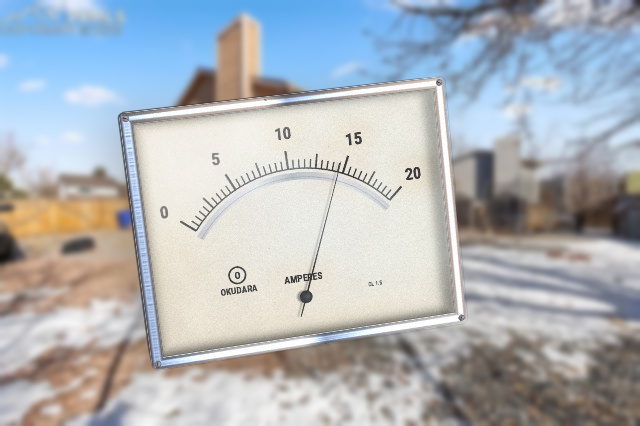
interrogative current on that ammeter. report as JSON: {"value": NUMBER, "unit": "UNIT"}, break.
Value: {"value": 14.5, "unit": "A"}
